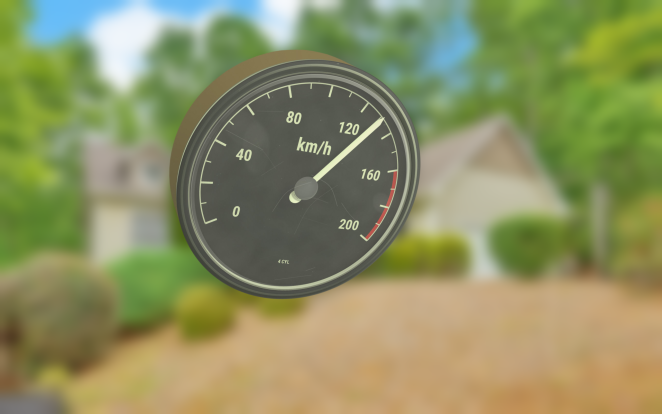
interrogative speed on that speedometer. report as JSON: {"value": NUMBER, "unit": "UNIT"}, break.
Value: {"value": 130, "unit": "km/h"}
